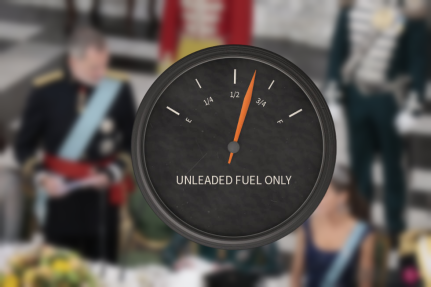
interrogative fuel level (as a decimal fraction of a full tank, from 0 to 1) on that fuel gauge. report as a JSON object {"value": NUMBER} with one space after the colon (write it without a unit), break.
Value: {"value": 0.625}
